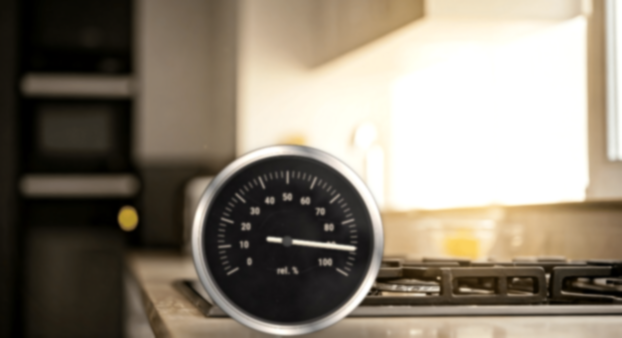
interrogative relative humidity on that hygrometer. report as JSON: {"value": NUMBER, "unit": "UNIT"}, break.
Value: {"value": 90, "unit": "%"}
